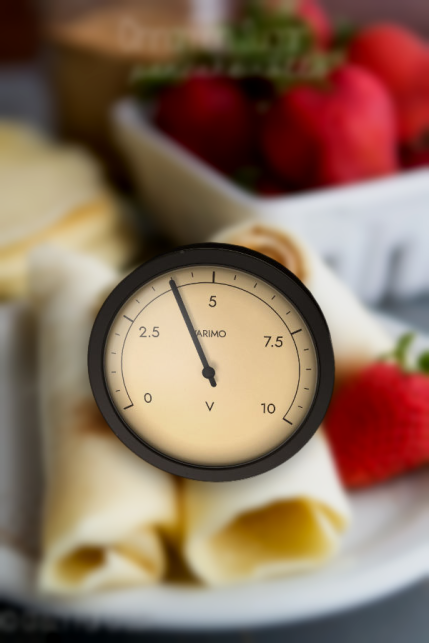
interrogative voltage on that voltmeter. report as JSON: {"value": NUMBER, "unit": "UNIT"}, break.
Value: {"value": 4, "unit": "V"}
